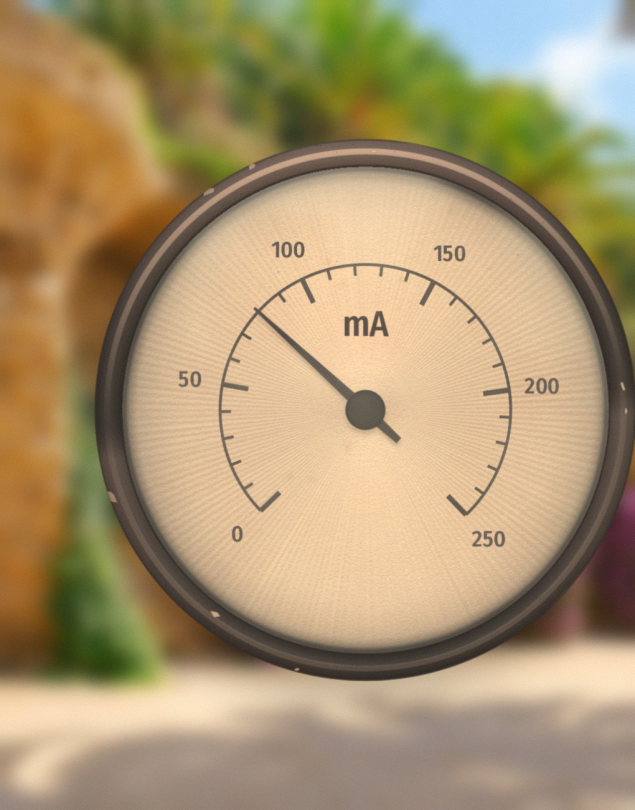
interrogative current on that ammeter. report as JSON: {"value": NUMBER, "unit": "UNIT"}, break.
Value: {"value": 80, "unit": "mA"}
